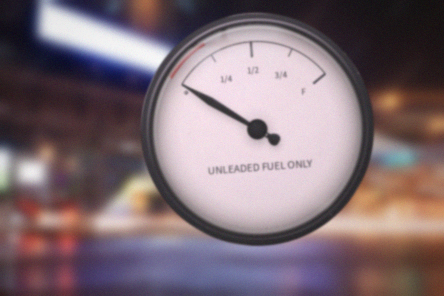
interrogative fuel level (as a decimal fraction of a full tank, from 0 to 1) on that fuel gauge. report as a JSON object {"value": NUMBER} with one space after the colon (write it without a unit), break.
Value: {"value": 0}
